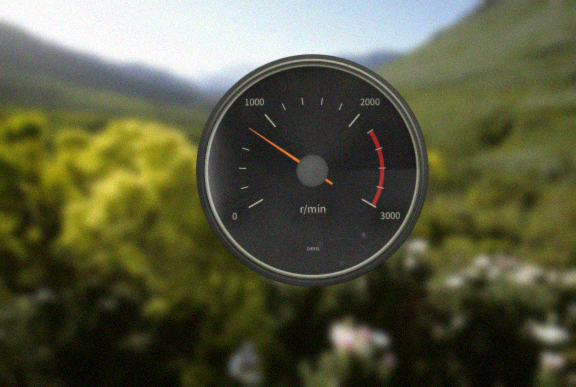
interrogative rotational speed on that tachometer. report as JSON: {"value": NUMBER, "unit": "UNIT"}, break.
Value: {"value": 800, "unit": "rpm"}
